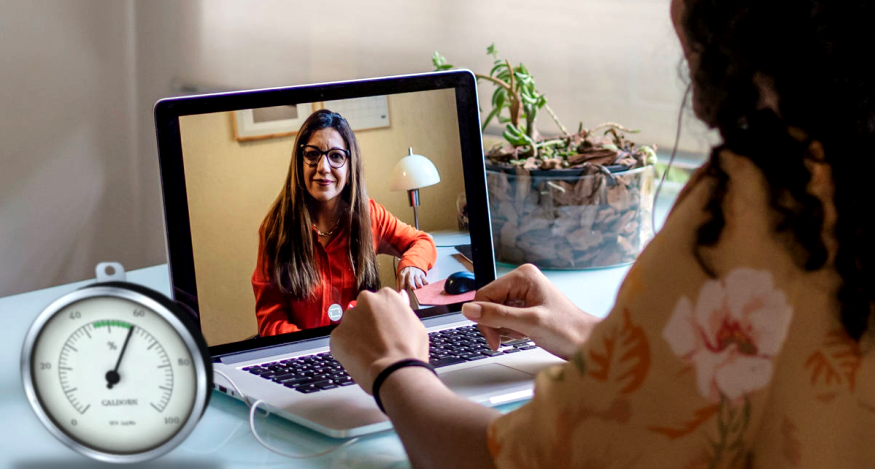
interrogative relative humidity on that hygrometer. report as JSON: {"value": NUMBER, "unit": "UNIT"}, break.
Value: {"value": 60, "unit": "%"}
